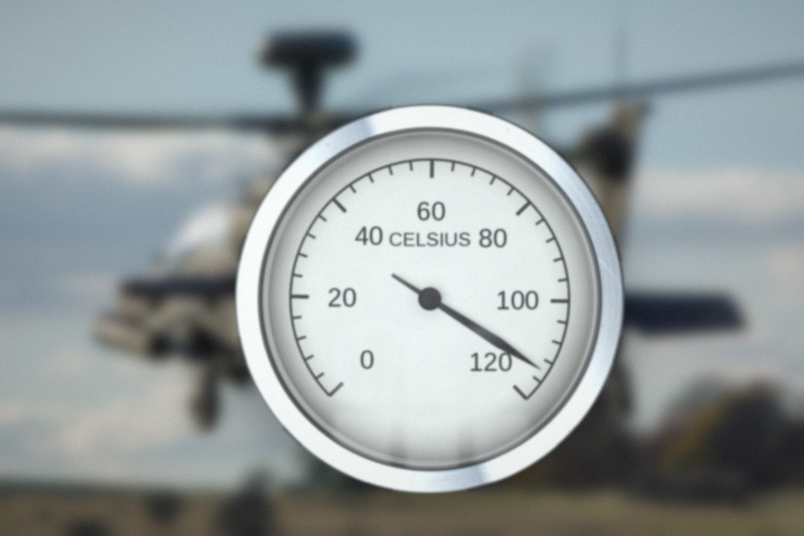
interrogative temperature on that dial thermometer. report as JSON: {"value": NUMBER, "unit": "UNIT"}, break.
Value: {"value": 114, "unit": "°C"}
